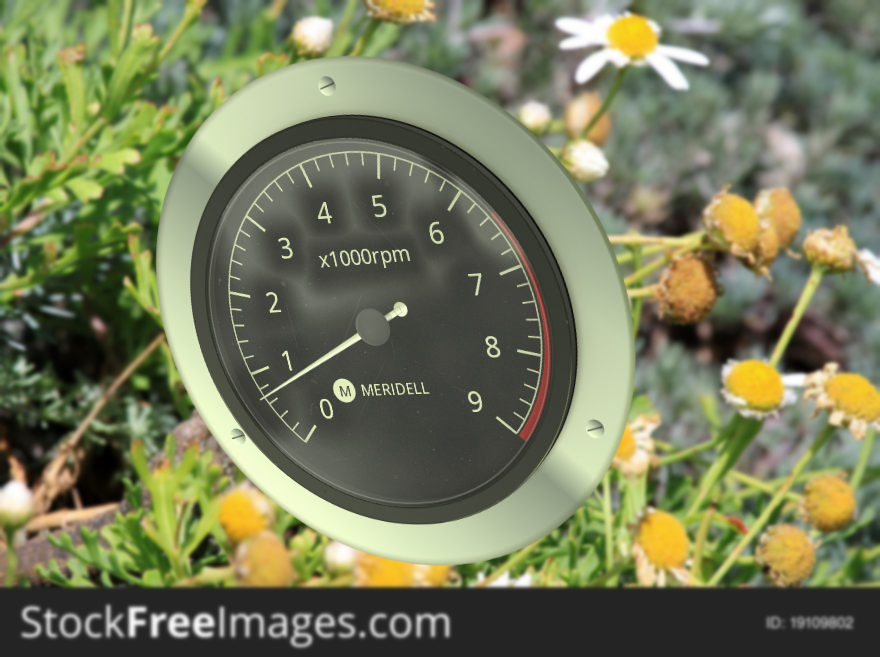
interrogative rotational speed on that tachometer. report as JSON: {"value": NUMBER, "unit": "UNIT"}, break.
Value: {"value": 700, "unit": "rpm"}
